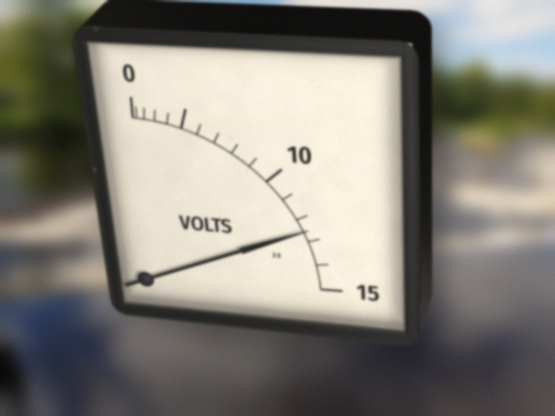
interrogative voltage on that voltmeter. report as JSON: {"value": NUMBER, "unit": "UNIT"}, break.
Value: {"value": 12.5, "unit": "V"}
